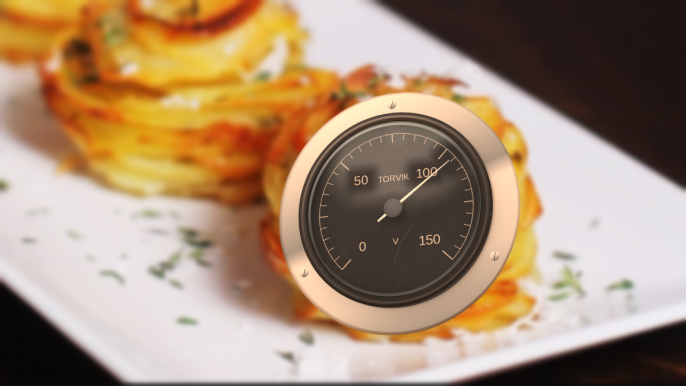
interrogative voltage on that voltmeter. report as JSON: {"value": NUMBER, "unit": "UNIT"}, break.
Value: {"value": 105, "unit": "V"}
